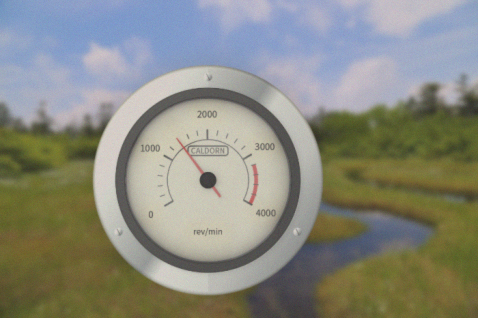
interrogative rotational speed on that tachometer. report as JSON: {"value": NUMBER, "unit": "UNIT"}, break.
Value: {"value": 1400, "unit": "rpm"}
